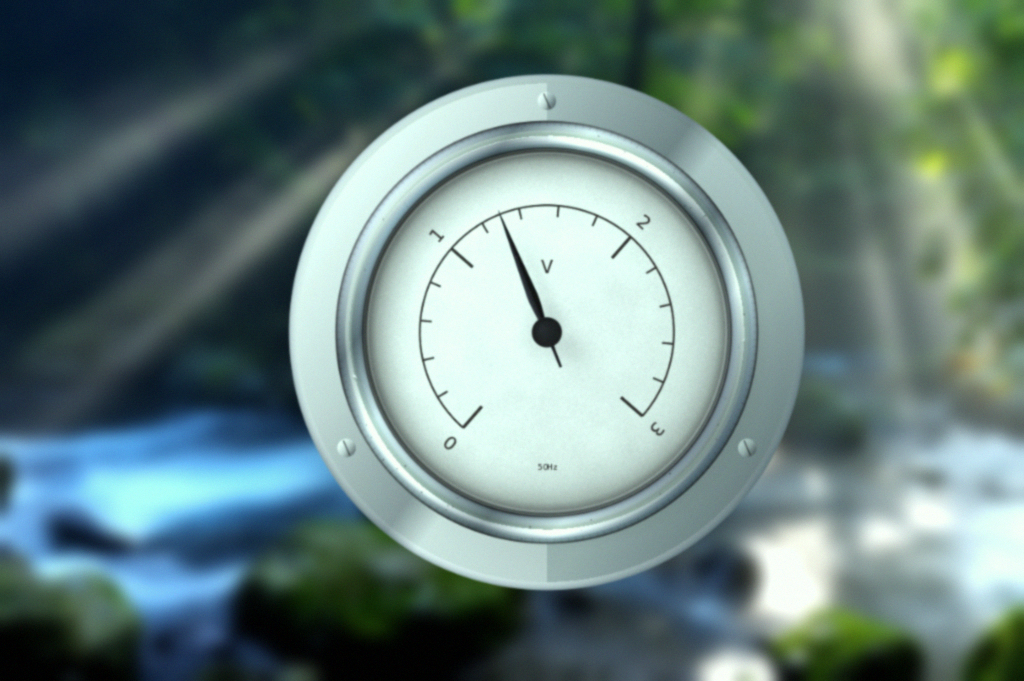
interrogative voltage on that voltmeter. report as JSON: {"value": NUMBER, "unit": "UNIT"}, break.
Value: {"value": 1.3, "unit": "V"}
